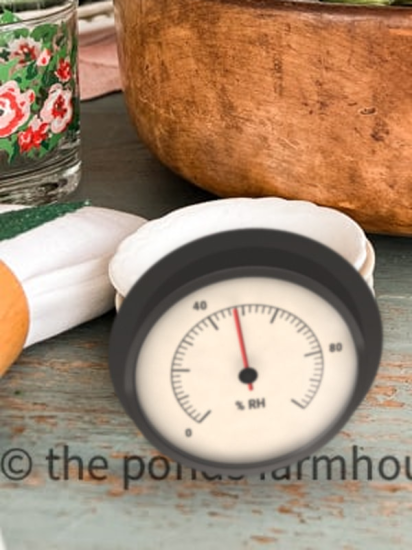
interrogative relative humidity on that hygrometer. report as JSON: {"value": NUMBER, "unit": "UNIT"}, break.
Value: {"value": 48, "unit": "%"}
